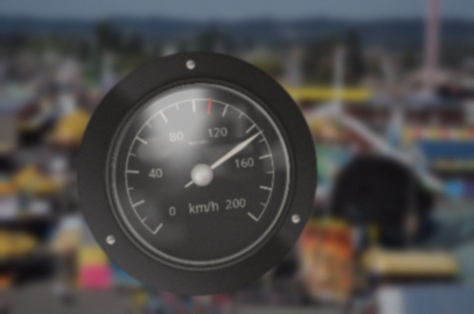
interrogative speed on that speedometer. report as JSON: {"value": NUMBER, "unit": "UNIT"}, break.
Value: {"value": 145, "unit": "km/h"}
